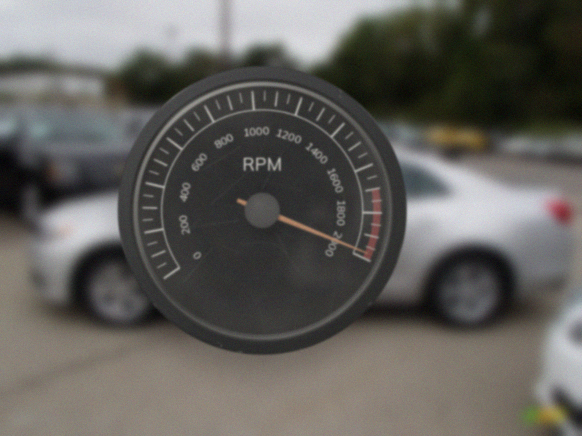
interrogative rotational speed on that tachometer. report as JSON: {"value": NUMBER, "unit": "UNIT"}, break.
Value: {"value": 1975, "unit": "rpm"}
